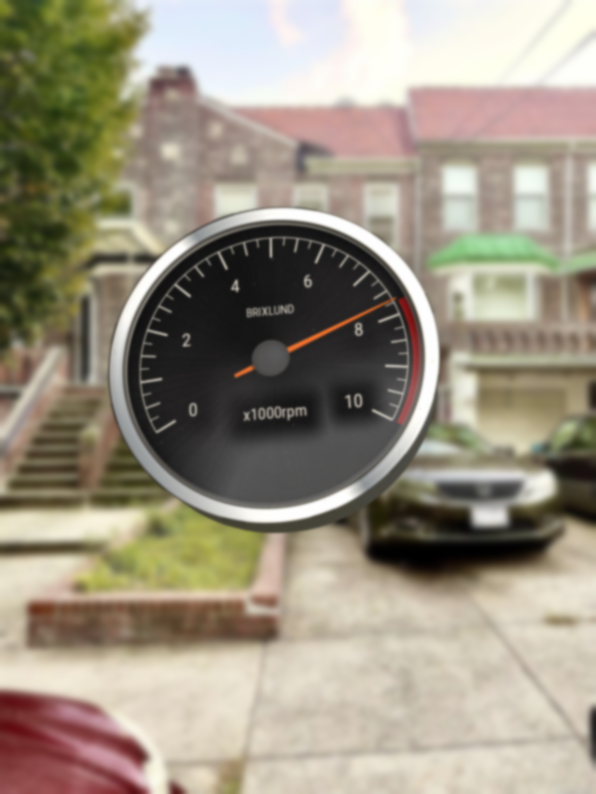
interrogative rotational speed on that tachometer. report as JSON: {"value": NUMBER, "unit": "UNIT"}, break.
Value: {"value": 7750, "unit": "rpm"}
